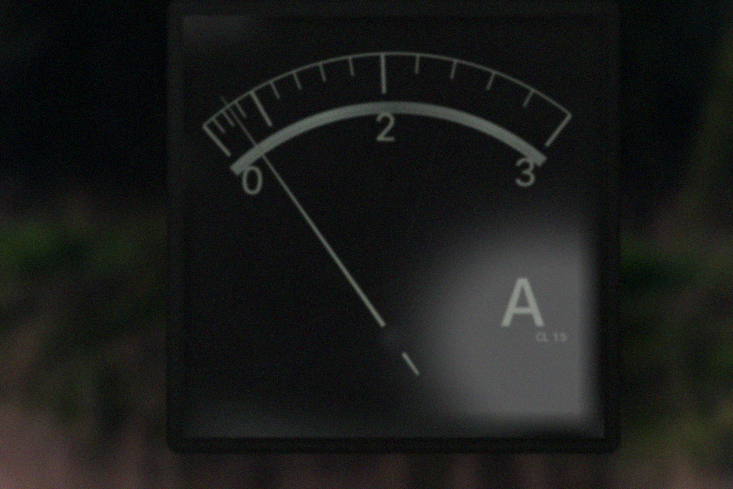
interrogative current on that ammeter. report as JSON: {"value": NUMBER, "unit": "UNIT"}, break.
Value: {"value": 0.7, "unit": "A"}
